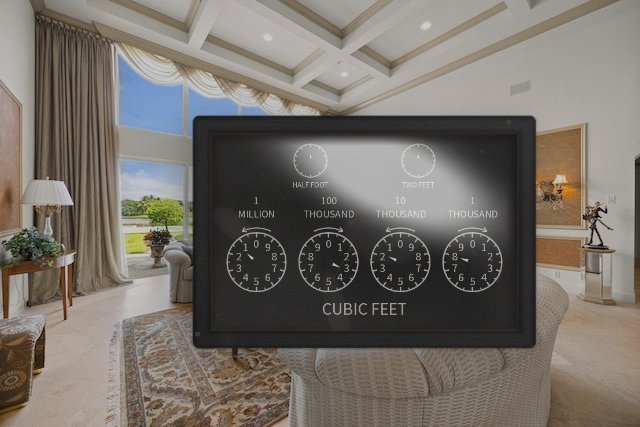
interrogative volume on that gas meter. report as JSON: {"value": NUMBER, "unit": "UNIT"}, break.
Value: {"value": 131800, "unit": "ft³"}
